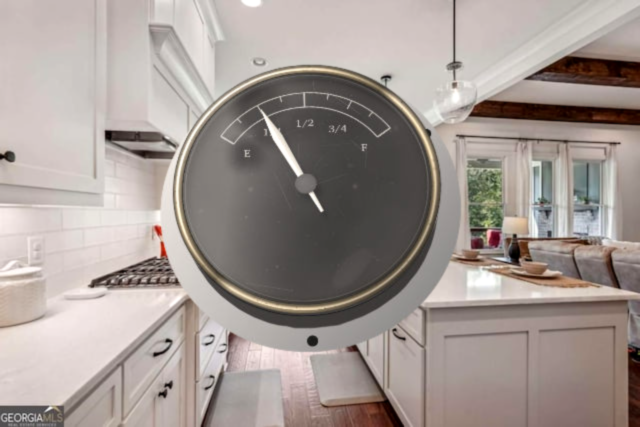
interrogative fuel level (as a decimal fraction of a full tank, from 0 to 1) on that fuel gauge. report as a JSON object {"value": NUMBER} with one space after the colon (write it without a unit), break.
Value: {"value": 0.25}
